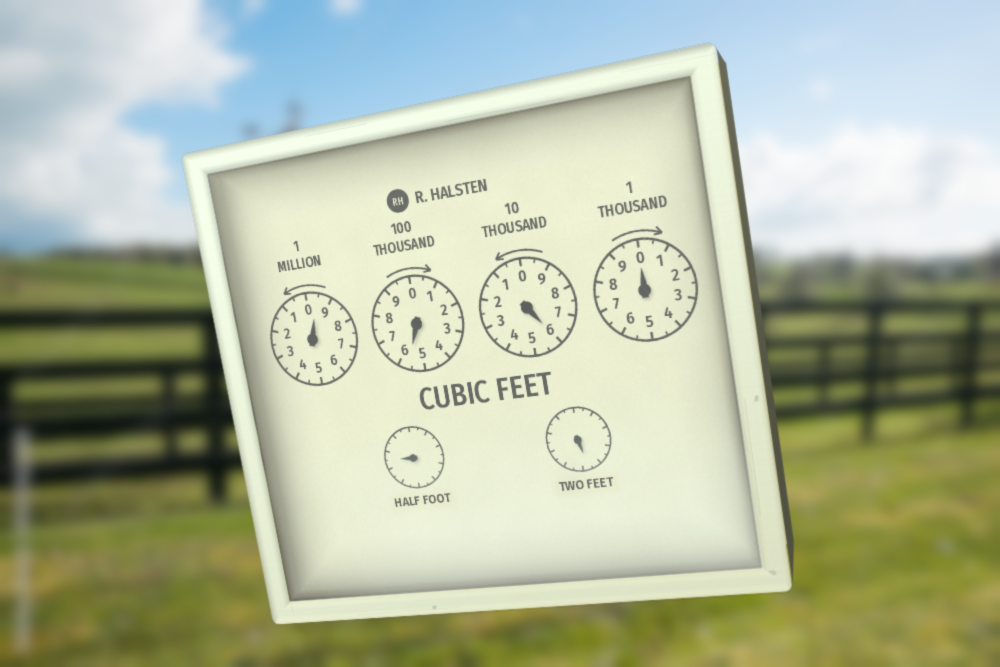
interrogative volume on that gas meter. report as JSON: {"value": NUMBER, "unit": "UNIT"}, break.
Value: {"value": 956000, "unit": "ft³"}
